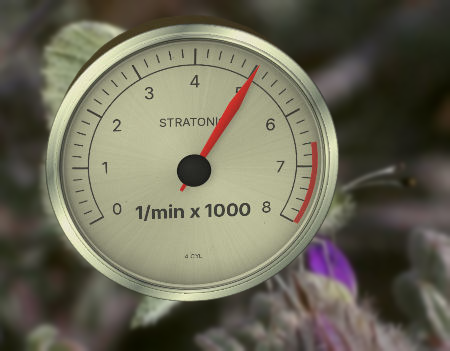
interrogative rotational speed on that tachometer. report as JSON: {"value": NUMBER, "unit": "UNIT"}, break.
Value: {"value": 5000, "unit": "rpm"}
